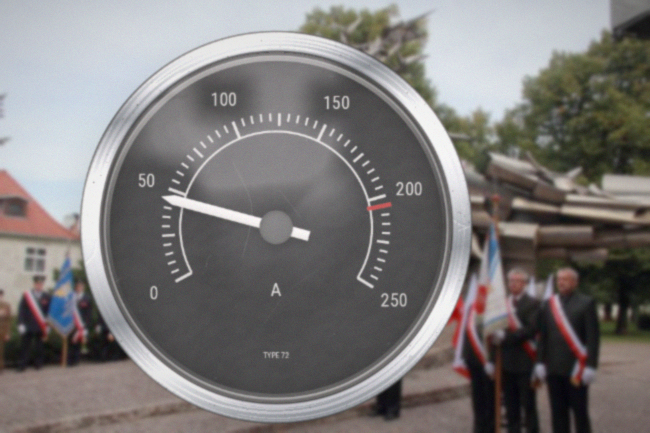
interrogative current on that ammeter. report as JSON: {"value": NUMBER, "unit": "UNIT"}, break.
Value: {"value": 45, "unit": "A"}
